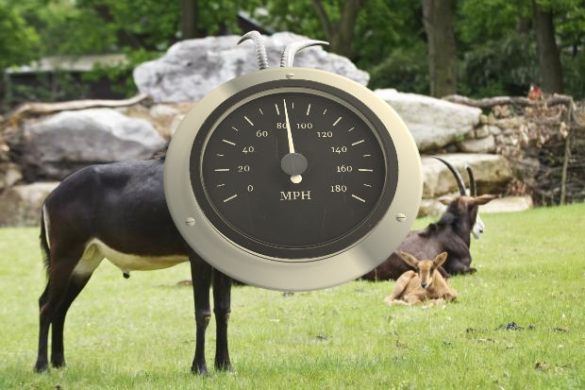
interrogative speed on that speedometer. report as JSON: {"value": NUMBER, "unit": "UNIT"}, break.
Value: {"value": 85, "unit": "mph"}
